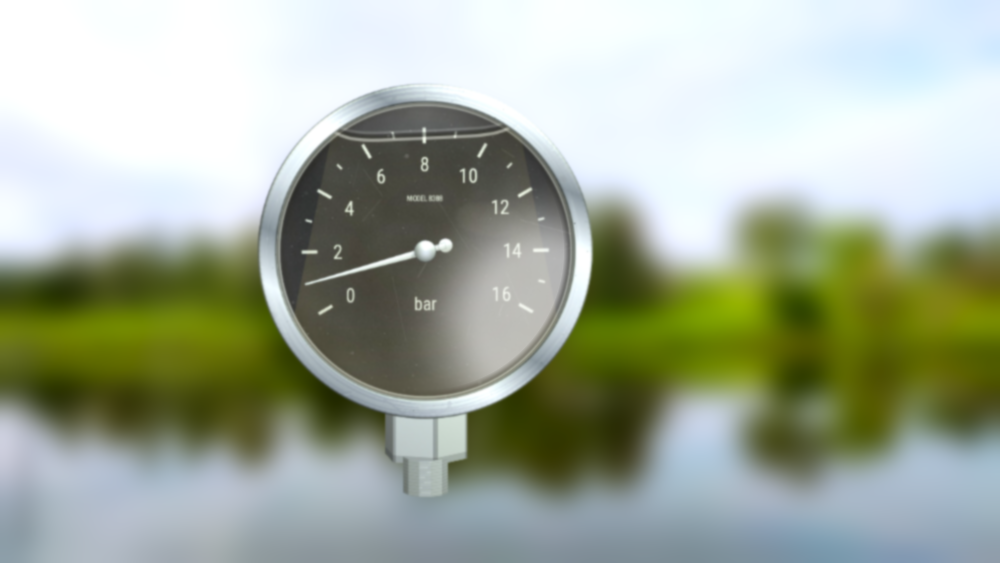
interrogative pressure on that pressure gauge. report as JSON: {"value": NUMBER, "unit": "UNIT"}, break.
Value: {"value": 1, "unit": "bar"}
